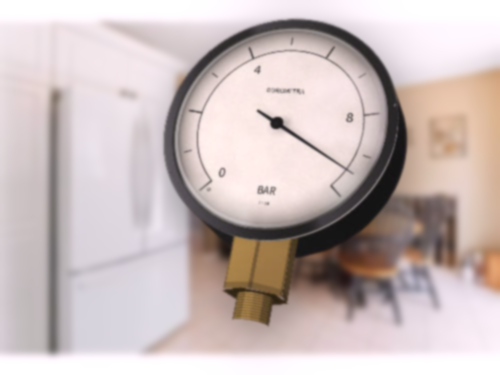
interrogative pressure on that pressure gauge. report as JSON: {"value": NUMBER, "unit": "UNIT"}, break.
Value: {"value": 9.5, "unit": "bar"}
